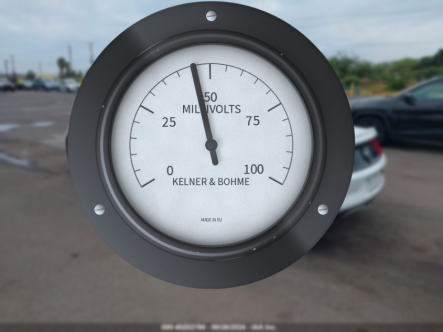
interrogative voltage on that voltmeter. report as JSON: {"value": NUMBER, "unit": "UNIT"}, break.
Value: {"value": 45, "unit": "mV"}
